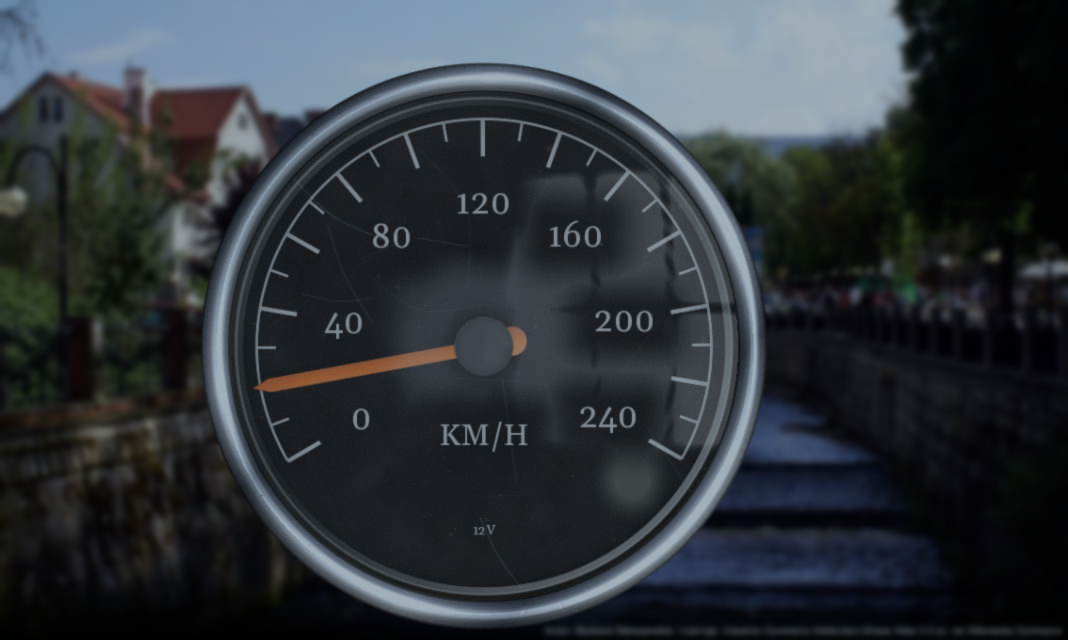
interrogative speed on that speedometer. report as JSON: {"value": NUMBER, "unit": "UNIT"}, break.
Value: {"value": 20, "unit": "km/h"}
